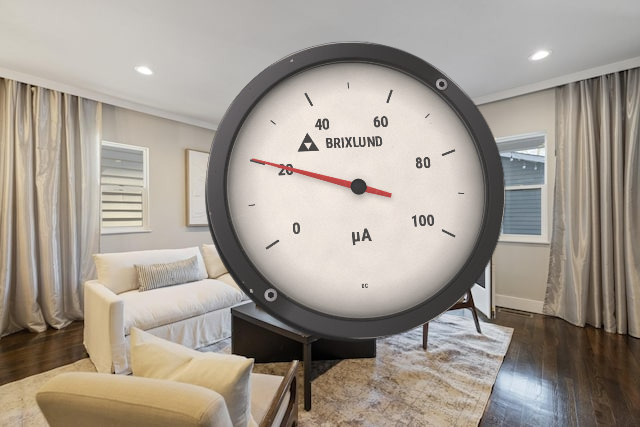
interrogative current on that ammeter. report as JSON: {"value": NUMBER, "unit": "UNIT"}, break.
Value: {"value": 20, "unit": "µA"}
